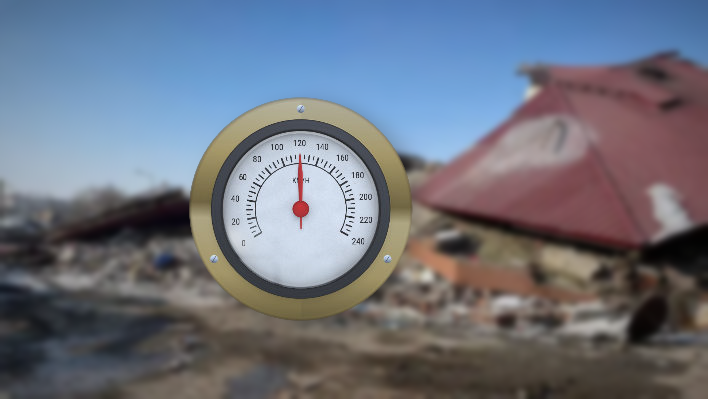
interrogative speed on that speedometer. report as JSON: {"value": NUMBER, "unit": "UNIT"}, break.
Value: {"value": 120, "unit": "km/h"}
